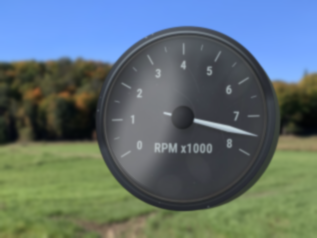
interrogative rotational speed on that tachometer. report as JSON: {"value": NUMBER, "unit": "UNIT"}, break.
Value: {"value": 7500, "unit": "rpm"}
